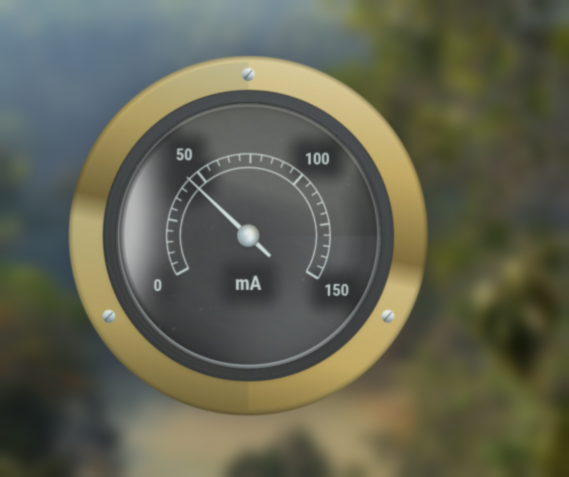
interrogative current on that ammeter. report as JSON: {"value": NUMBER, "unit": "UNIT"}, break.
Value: {"value": 45, "unit": "mA"}
